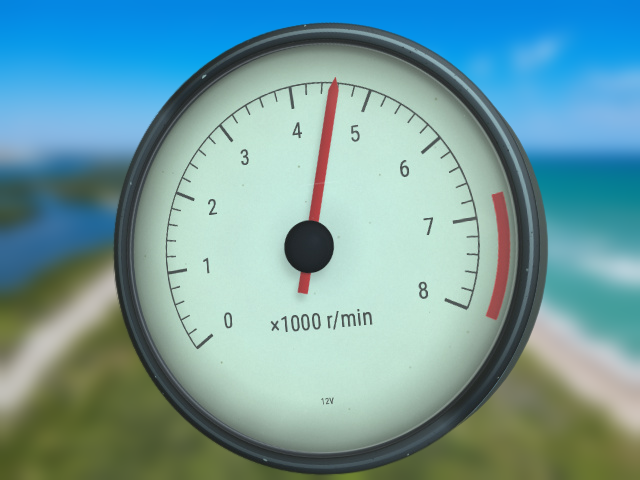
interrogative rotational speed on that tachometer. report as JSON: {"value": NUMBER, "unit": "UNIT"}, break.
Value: {"value": 4600, "unit": "rpm"}
